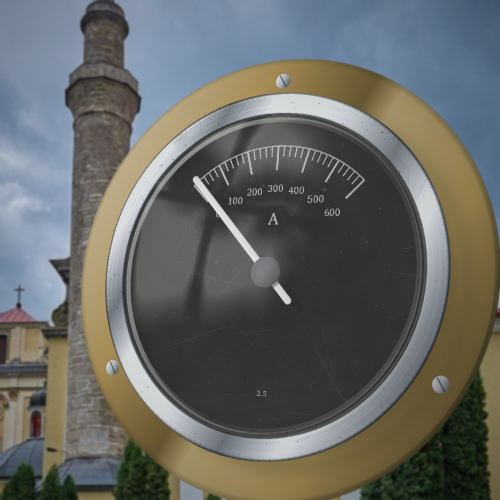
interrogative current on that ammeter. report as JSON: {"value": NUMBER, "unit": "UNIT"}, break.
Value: {"value": 20, "unit": "A"}
